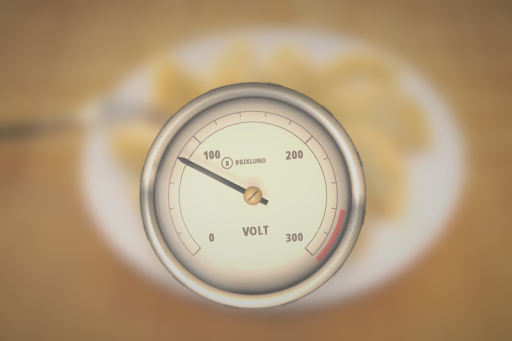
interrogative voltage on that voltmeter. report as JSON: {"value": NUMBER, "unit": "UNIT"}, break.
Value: {"value": 80, "unit": "V"}
